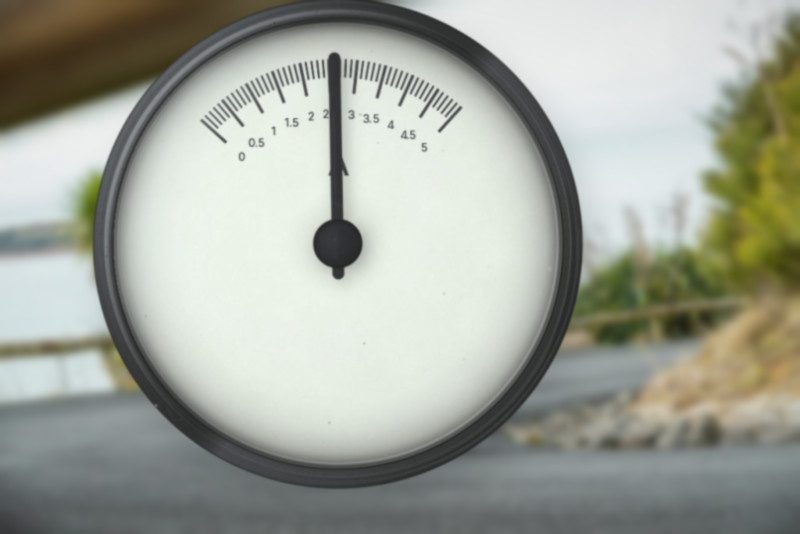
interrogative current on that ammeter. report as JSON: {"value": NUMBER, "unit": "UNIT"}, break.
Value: {"value": 2.6, "unit": "A"}
